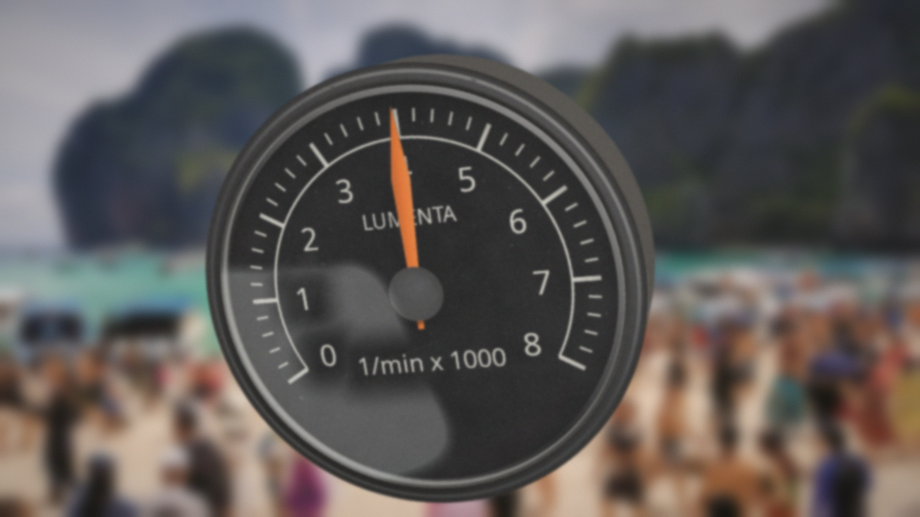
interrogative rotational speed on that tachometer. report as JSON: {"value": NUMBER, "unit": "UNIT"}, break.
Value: {"value": 4000, "unit": "rpm"}
